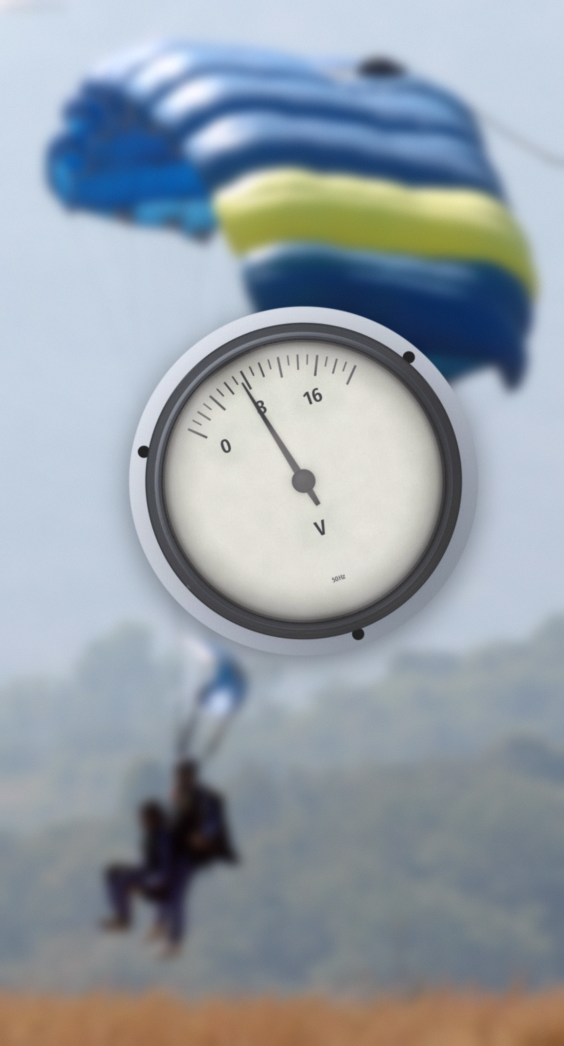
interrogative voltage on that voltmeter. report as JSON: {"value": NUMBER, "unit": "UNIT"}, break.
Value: {"value": 7.5, "unit": "V"}
